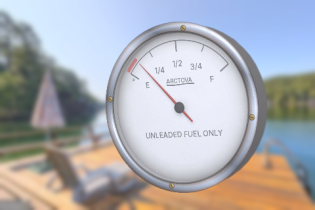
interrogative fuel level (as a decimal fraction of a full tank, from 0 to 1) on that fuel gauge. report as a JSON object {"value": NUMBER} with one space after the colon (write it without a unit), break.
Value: {"value": 0.125}
